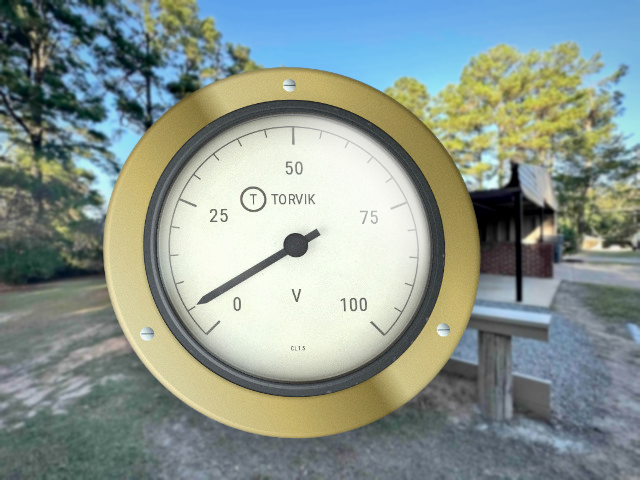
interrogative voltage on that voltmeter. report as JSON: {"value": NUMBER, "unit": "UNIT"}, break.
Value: {"value": 5, "unit": "V"}
